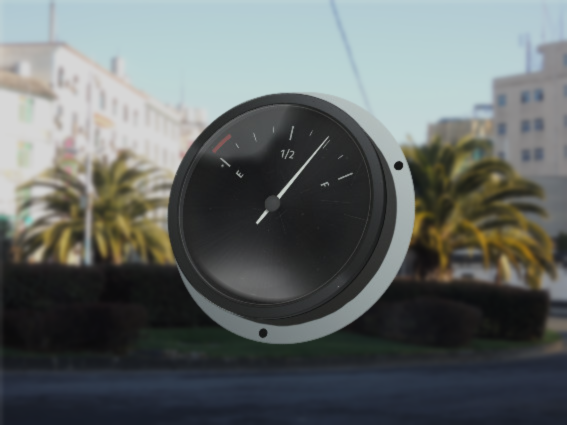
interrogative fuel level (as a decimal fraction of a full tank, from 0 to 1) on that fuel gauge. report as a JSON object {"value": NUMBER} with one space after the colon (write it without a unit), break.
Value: {"value": 0.75}
